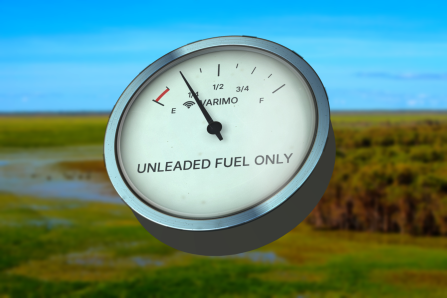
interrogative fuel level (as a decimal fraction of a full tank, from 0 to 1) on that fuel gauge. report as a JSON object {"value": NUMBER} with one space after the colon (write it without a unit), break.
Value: {"value": 0.25}
